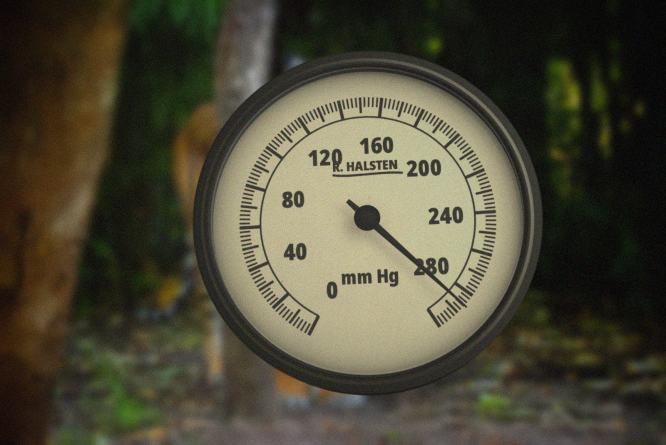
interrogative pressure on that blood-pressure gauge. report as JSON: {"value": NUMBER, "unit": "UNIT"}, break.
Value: {"value": 286, "unit": "mmHg"}
